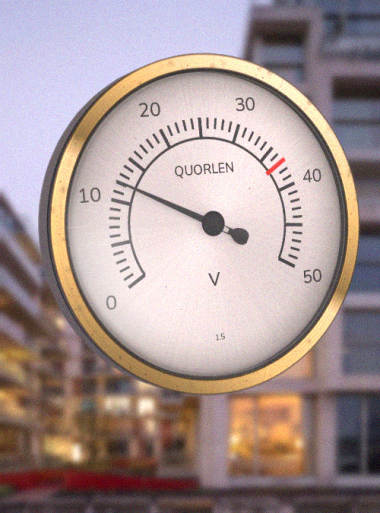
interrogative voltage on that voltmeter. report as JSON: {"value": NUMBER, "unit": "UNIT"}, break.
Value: {"value": 12, "unit": "V"}
